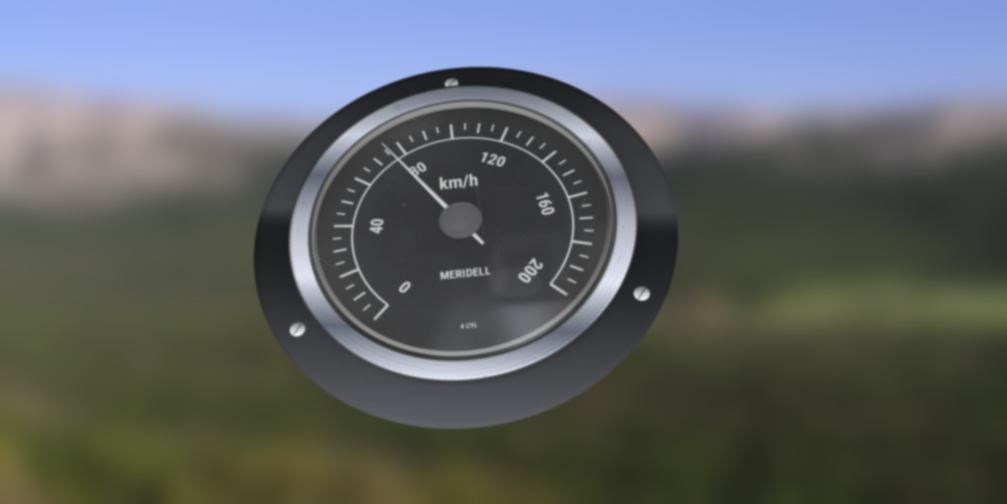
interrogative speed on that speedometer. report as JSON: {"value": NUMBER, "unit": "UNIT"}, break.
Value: {"value": 75, "unit": "km/h"}
